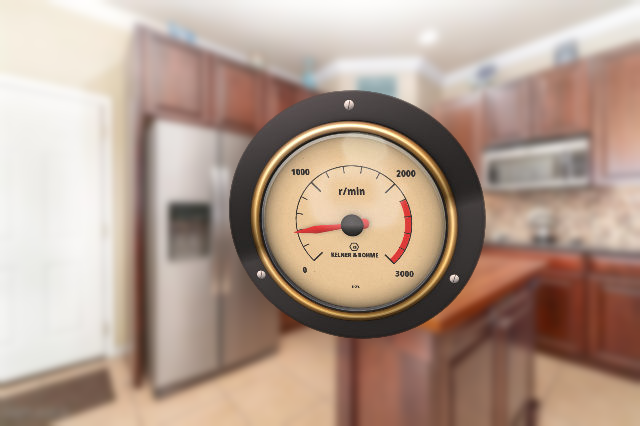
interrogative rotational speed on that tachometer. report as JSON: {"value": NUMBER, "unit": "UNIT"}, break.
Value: {"value": 400, "unit": "rpm"}
